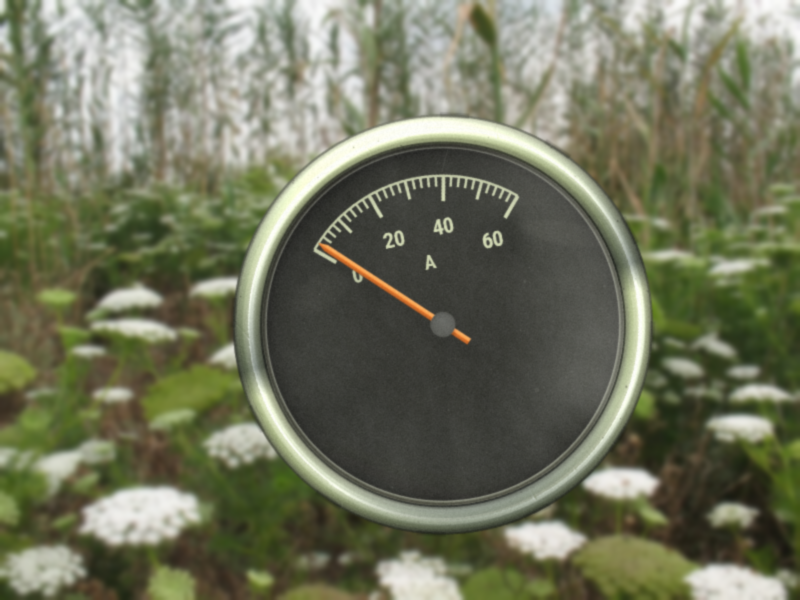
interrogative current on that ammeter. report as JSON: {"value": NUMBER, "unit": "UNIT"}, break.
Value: {"value": 2, "unit": "A"}
